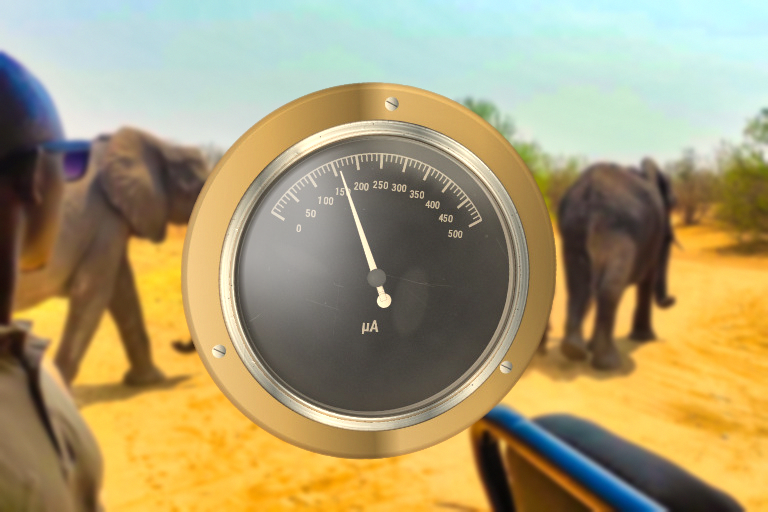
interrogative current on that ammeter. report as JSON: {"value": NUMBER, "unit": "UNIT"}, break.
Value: {"value": 160, "unit": "µA"}
